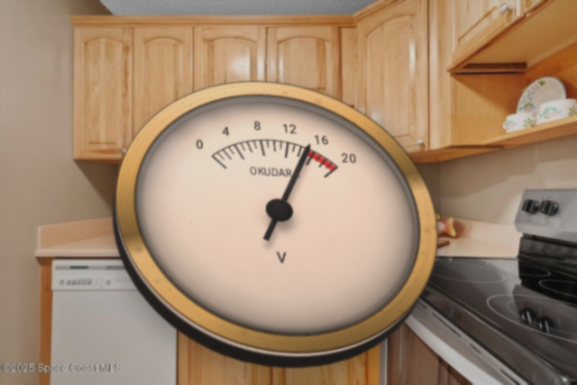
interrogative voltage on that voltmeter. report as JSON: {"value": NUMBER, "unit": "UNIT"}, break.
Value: {"value": 15, "unit": "V"}
